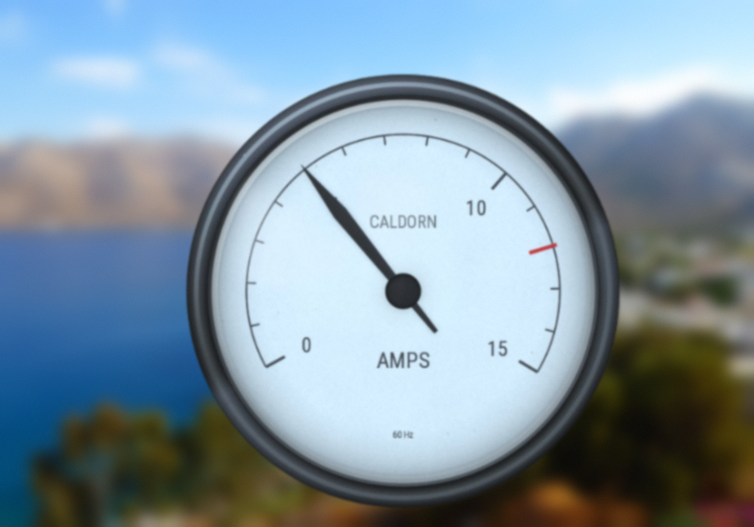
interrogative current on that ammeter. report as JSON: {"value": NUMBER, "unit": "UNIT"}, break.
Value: {"value": 5, "unit": "A"}
